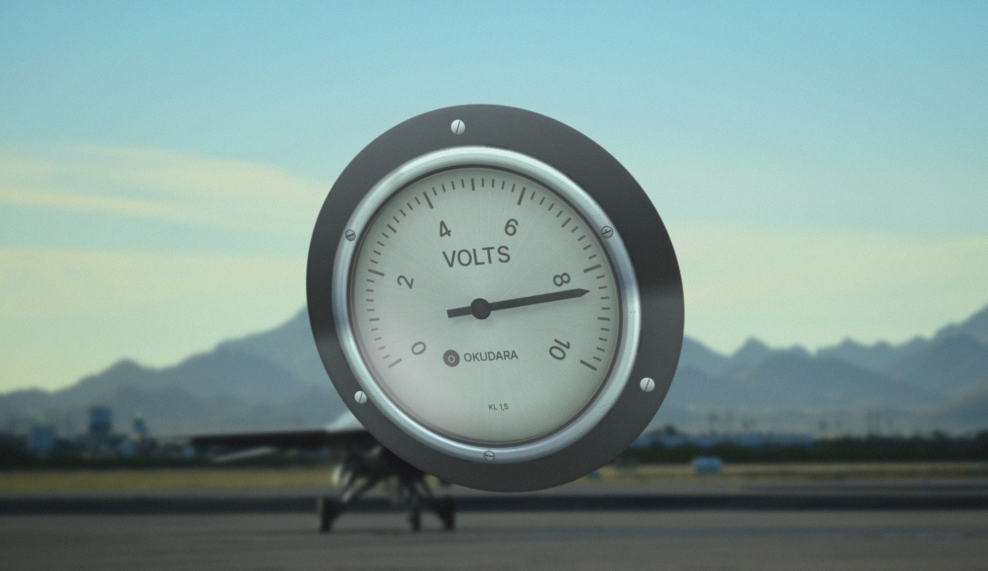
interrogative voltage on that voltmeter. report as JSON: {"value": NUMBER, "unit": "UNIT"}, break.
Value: {"value": 8.4, "unit": "V"}
